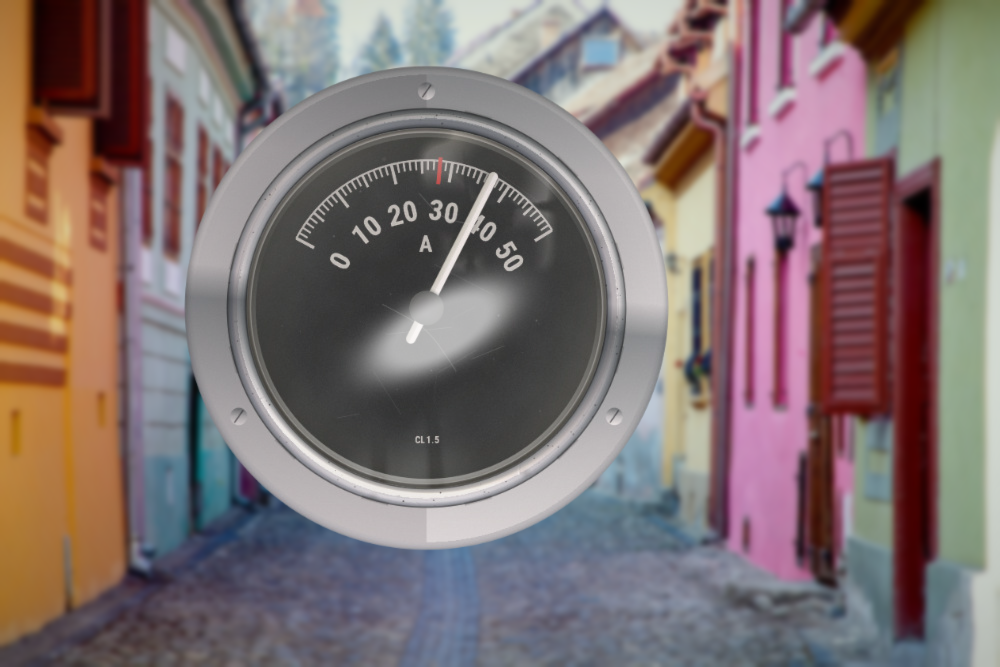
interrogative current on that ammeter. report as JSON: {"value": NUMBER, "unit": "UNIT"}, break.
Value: {"value": 37, "unit": "A"}
